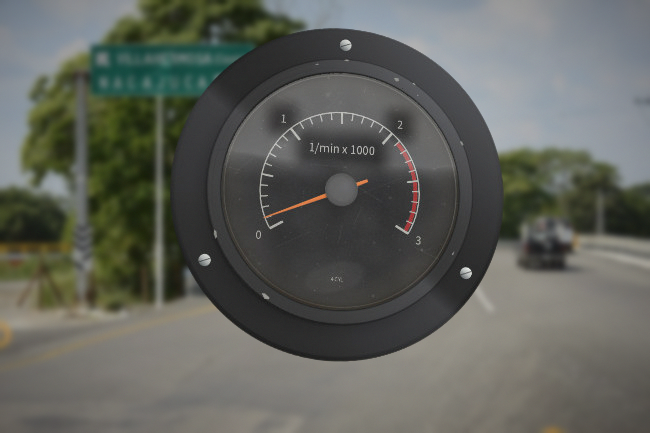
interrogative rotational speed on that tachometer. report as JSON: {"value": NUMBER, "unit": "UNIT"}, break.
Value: {"value": 100, "unit": "rpm"}
